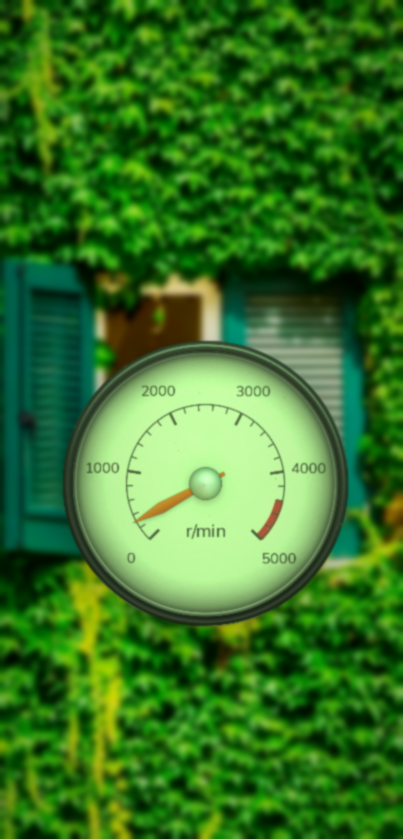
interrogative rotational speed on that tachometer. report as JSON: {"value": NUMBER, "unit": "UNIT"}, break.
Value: {"value": 300, "unit": "rpm"}
